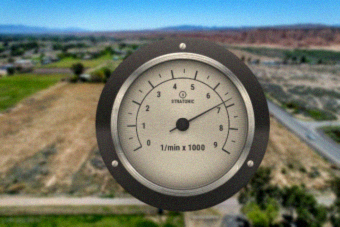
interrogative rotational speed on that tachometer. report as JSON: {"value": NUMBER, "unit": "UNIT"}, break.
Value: {"value": 6750, "unit": "rpm"}
